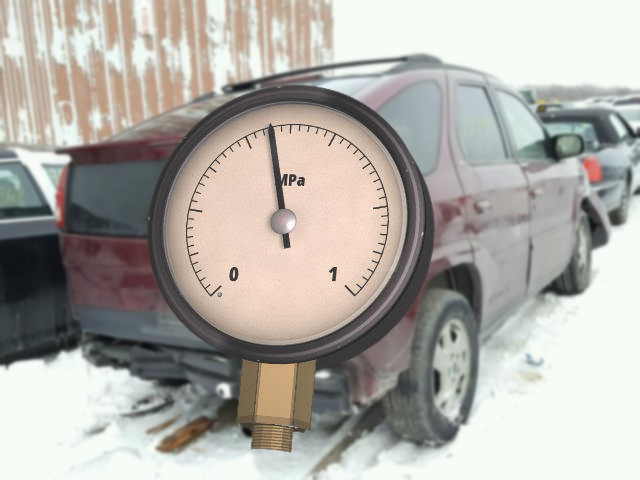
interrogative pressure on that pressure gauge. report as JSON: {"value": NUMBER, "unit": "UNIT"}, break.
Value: {"value": 0.46, "unit": "MPa"}
